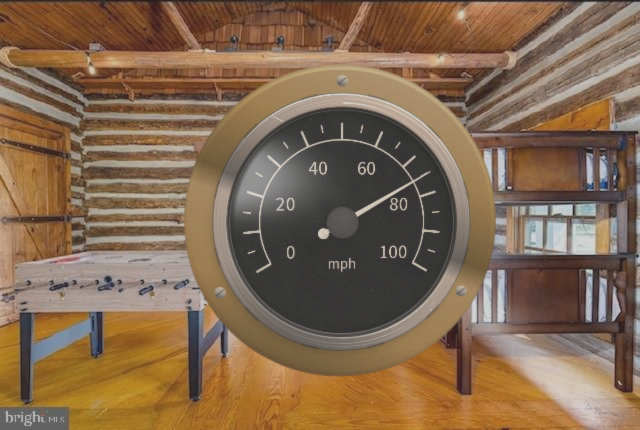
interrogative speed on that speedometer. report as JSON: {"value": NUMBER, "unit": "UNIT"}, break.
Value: {"value": 75, "unit": "mph"}
